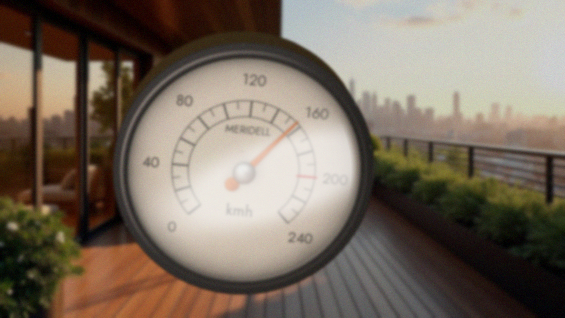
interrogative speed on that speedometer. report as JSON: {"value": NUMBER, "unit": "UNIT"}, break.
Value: {"value": 155, "unit": "km/h"}
